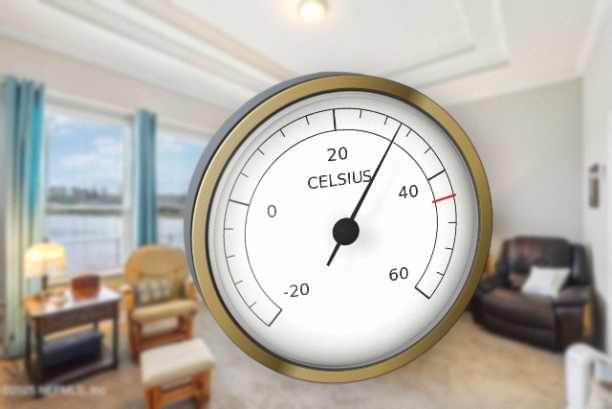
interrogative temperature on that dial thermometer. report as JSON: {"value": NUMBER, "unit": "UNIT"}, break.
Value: {"value": 30, "unit": "°C"}
